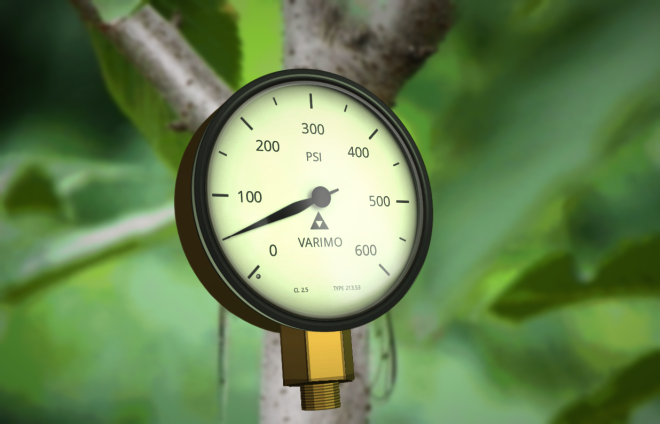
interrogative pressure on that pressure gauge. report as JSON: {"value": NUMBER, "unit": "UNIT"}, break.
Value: {"value": 50, "unit": "psi"}
